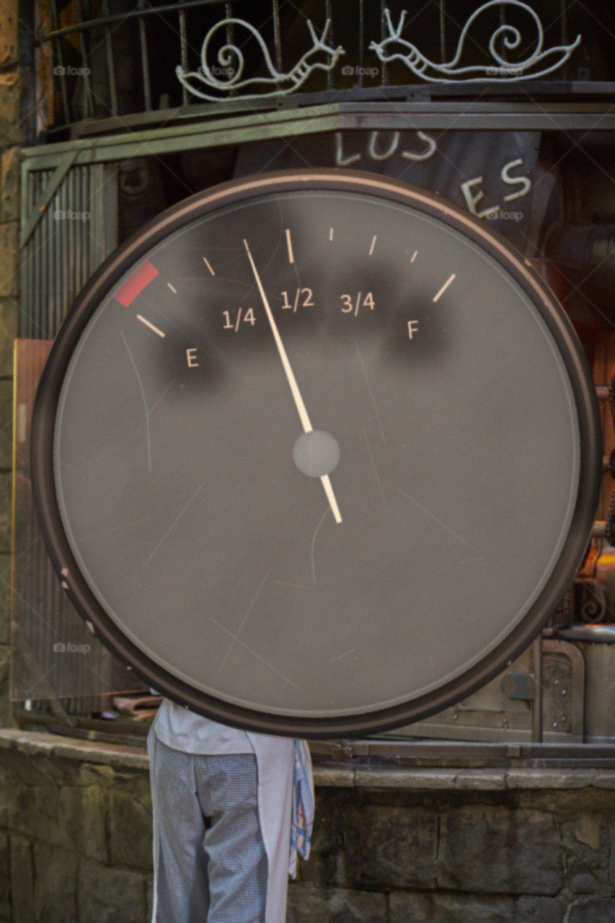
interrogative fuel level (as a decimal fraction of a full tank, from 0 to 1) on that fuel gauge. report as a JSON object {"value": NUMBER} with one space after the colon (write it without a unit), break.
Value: {"value": 0.375}
